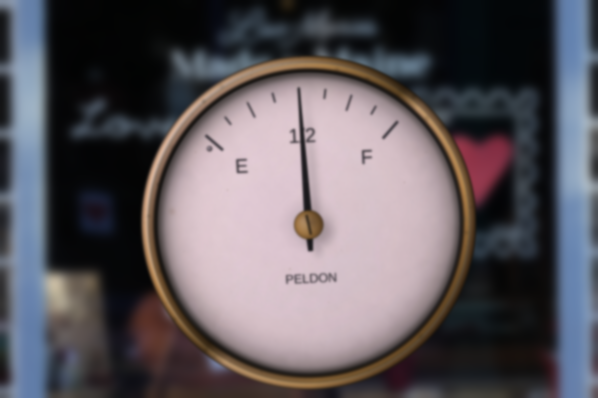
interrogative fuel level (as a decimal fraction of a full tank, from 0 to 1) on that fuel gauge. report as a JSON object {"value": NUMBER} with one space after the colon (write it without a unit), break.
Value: {"value": 0.5}
